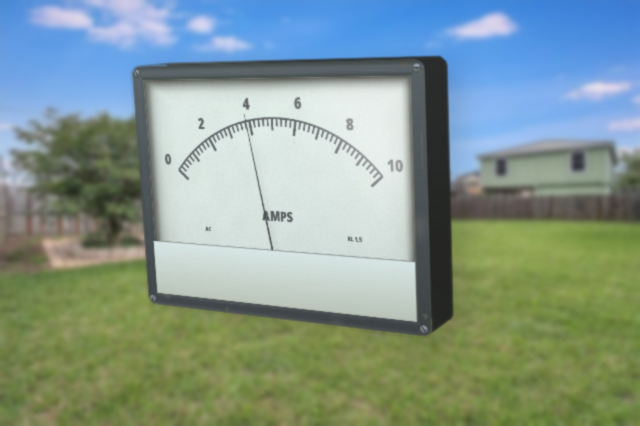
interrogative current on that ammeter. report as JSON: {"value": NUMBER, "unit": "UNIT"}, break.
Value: {"value": 4, "unit": "A"}
